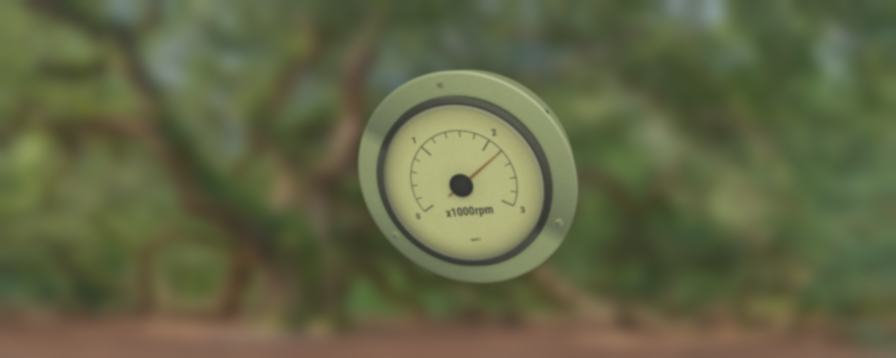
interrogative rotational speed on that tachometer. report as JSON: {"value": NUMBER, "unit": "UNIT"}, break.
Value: {"value": 2200, "unit": "rpm"}
